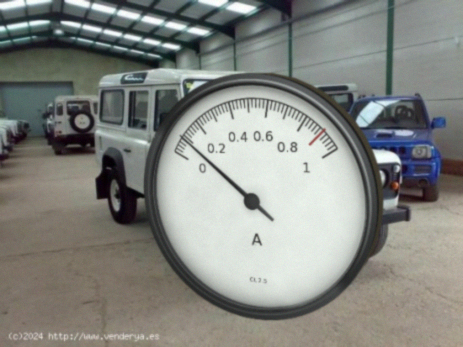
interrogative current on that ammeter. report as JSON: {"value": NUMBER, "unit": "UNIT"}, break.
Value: {"value": 0.1, "unit": "A"}
